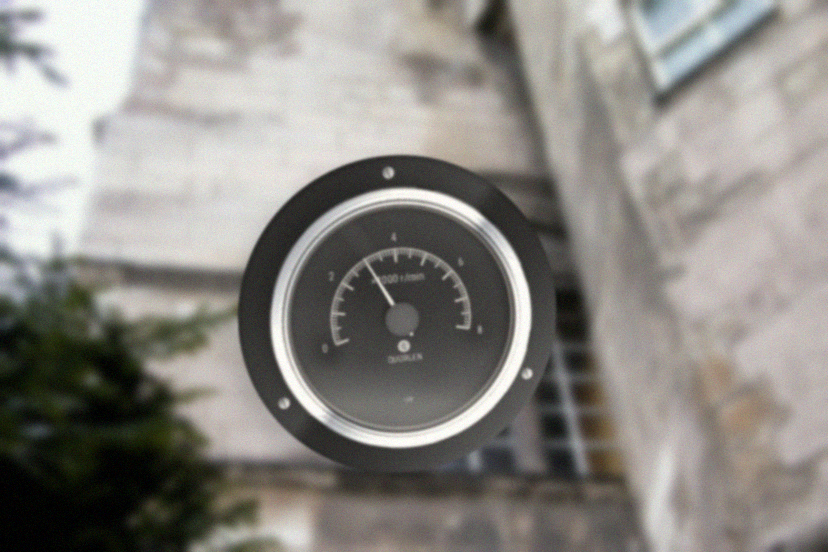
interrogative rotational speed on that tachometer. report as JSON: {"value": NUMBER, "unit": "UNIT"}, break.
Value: {"value": 3000, "unit": "rpm"}
